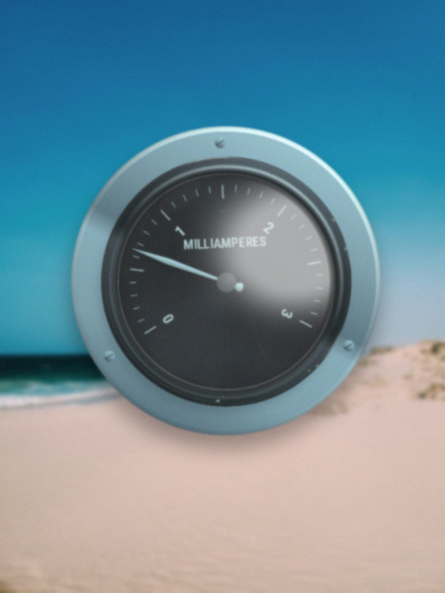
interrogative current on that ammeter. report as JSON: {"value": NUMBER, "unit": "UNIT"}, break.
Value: {"value": 0.65, "unit": "mA"}
